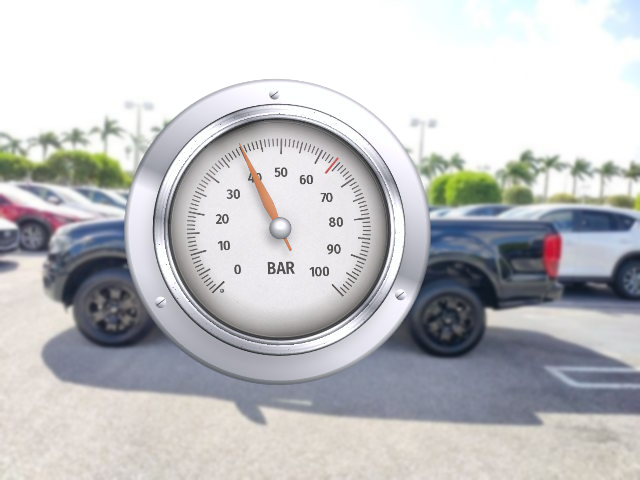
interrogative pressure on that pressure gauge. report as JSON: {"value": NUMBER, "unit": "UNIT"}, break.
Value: {"value": 40, "unit": "bar"}
